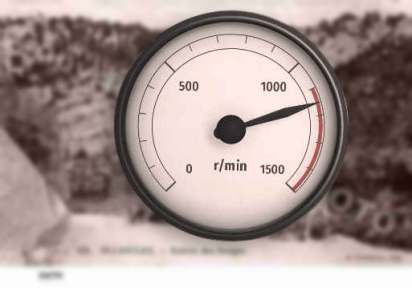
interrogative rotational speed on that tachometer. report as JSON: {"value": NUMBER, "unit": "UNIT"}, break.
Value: {"value": 1150, "unit": "rpm"}
